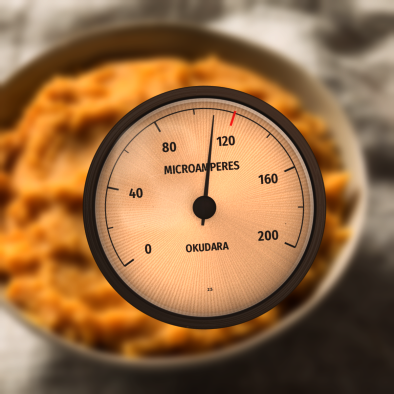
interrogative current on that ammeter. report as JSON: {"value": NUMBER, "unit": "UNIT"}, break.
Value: {"value": 110, "unit": "µA"}
